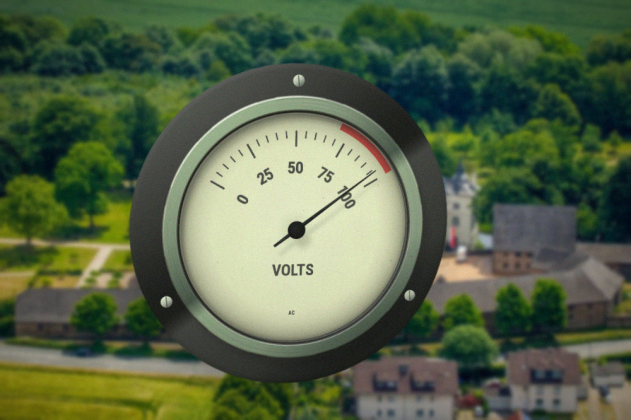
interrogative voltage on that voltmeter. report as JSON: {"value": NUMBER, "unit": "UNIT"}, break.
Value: {"value": 95, "unit": "V"}
